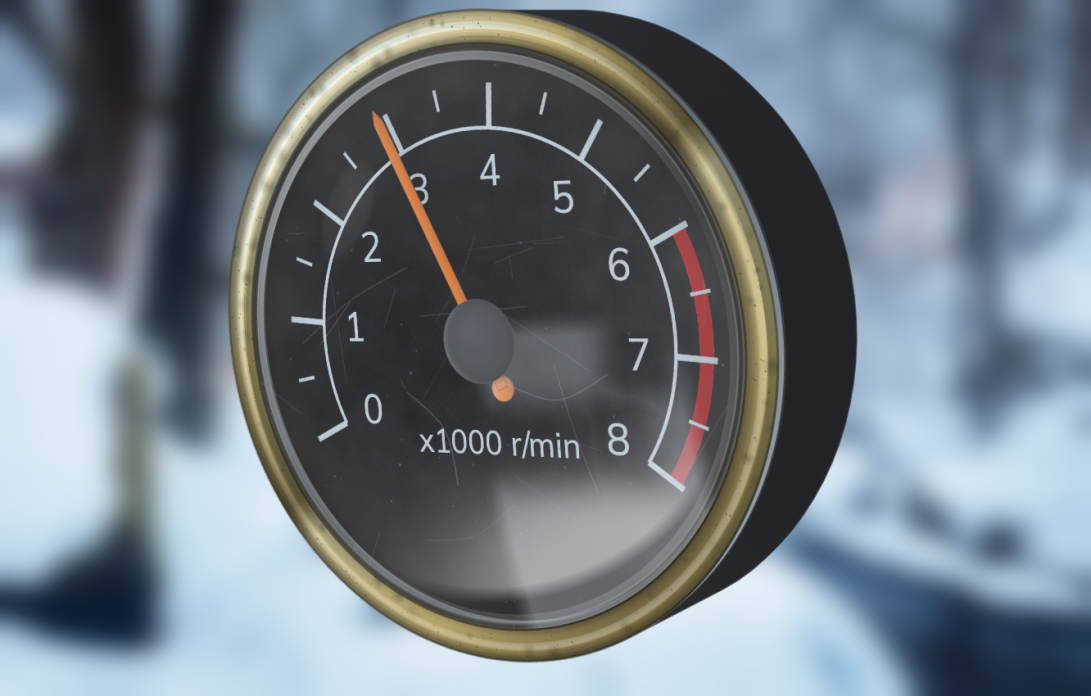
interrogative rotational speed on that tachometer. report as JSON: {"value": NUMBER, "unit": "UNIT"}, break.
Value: {"value": 3000, "unit": "rpm"}
